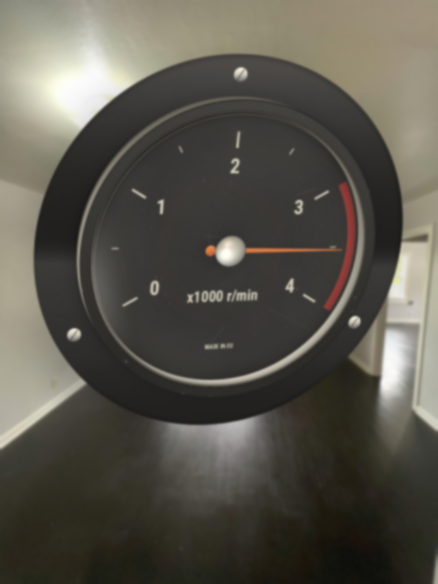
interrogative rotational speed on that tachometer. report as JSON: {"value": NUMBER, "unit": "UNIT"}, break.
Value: {"value": 3500, "unit": "rpm"}
